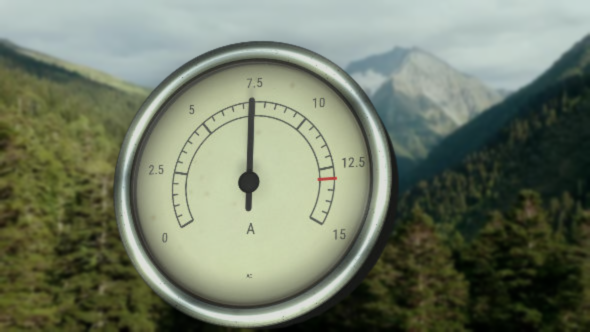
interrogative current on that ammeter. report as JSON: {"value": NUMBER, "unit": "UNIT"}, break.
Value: {"value": 7.5, "unit": "A"}
